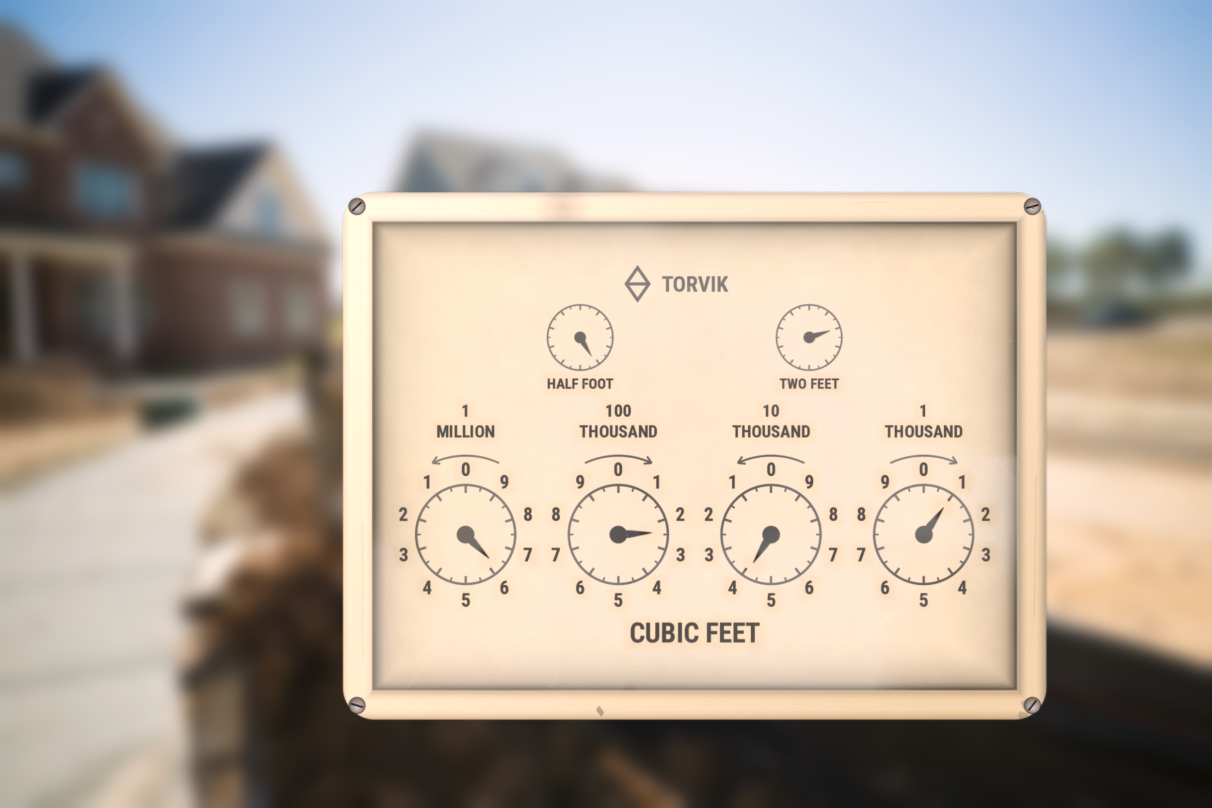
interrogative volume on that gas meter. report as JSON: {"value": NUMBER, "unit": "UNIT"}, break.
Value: {"value": 624100, "unit": "ft³"}
